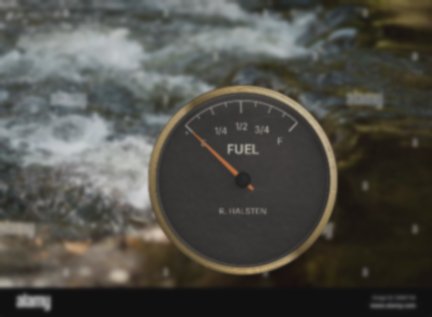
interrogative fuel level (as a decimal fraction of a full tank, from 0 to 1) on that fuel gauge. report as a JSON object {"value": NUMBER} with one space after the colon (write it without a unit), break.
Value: {"value": 0}
